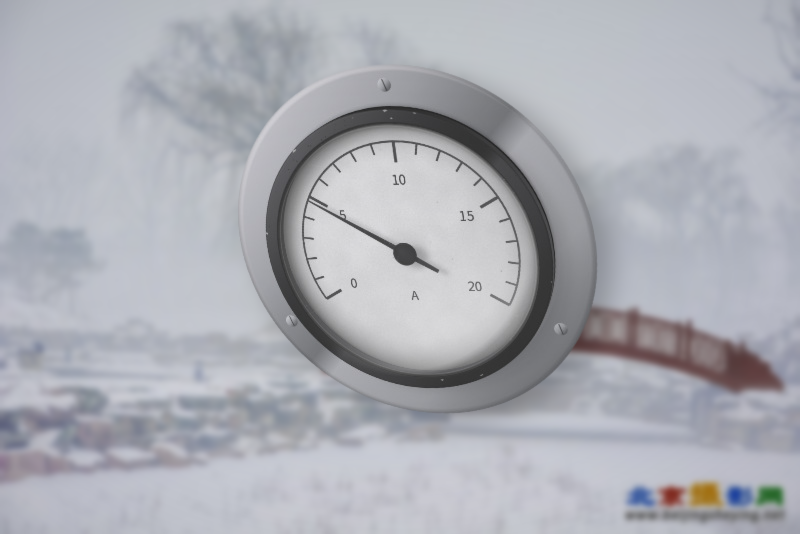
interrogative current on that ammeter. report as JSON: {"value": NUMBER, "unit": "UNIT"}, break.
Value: {"value": 5, "unit": "A"}
